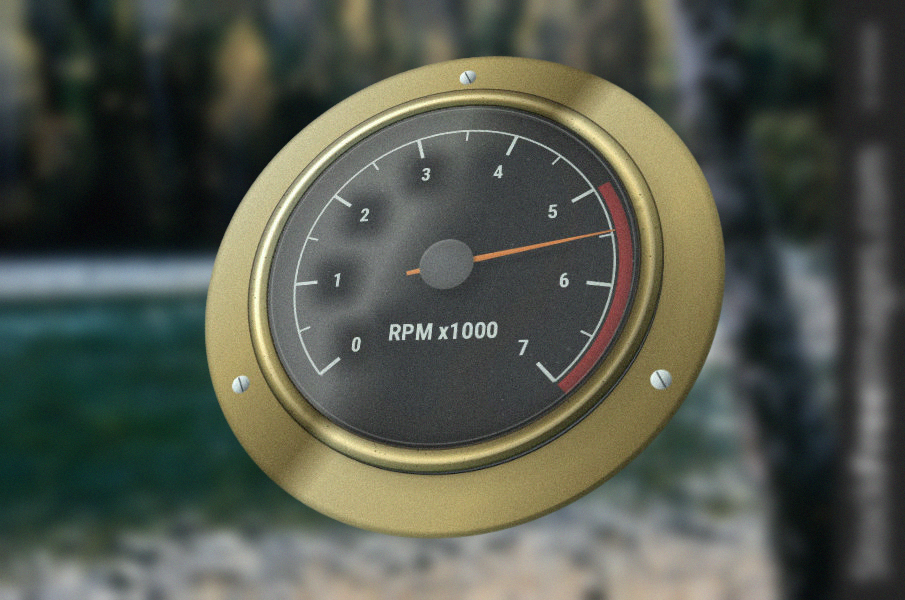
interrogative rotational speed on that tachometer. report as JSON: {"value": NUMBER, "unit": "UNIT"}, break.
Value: {"value": 5500, "unit": "rpm"}
